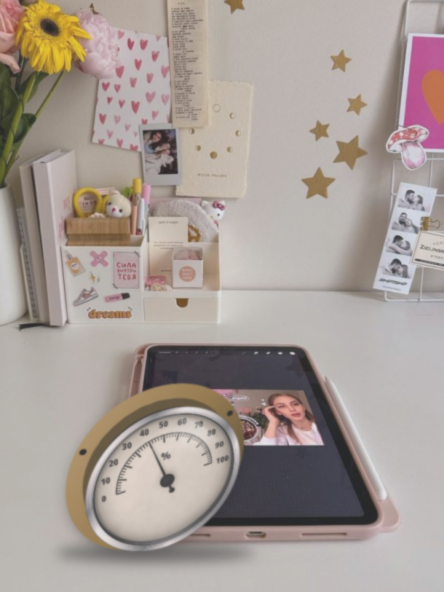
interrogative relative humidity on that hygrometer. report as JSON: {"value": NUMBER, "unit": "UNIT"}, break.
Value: {"value": 40, "unit": "%"}
